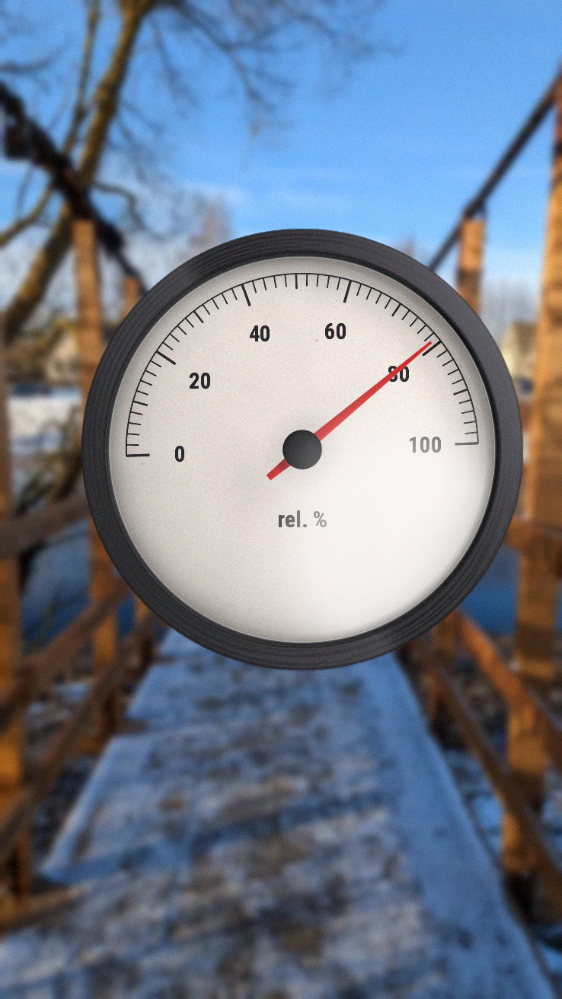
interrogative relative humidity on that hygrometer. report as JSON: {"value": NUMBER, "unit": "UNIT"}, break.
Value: {"value": 79, "unit": "%"}
